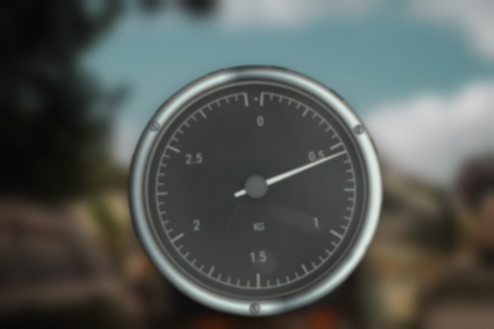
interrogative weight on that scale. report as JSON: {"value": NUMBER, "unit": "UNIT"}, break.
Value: {"value": 0.55, "unit": "kg"}
